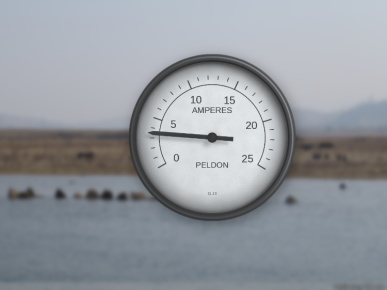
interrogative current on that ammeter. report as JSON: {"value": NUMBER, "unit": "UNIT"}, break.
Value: {"value": 3.5, "unit": "A"}
